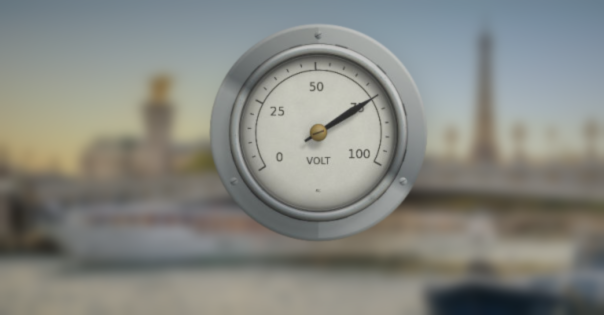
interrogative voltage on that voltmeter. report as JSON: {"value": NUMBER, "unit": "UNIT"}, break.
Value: {"value": 75, "unit": "V"}
